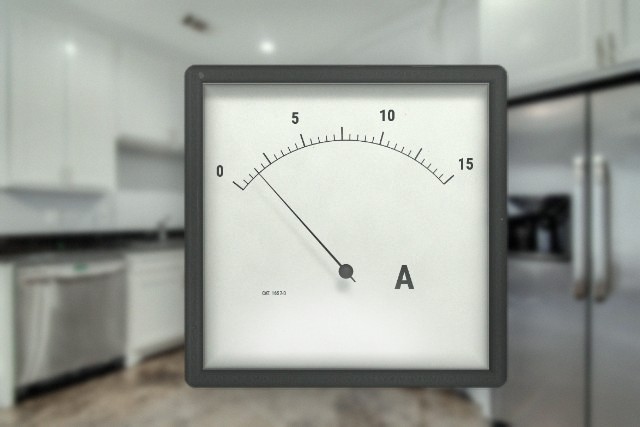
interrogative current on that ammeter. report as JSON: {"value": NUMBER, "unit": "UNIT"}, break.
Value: {"value": 1.5, "unit": "A"}
